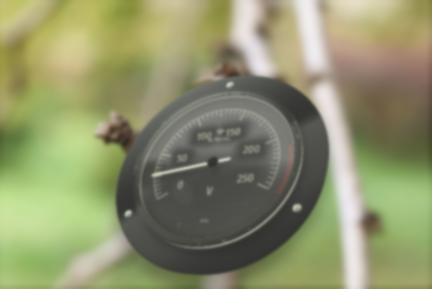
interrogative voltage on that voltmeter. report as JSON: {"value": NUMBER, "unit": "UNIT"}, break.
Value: {"value": 25, "unit": "V"}
